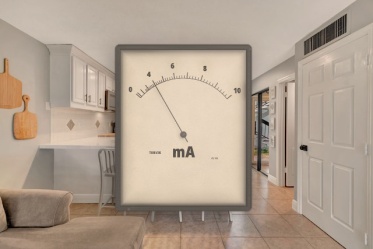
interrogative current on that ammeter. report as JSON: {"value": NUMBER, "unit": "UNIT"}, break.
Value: {"value": 4, "unit": "mA"}
